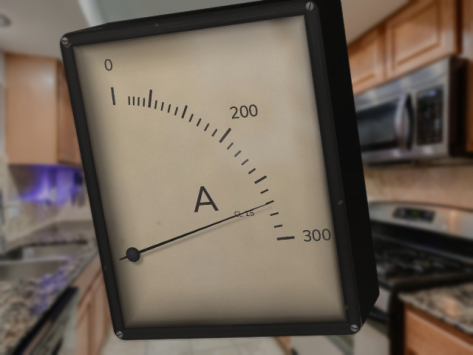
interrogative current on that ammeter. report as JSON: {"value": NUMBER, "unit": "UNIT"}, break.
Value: {"value": 270, "unit": "A"}
